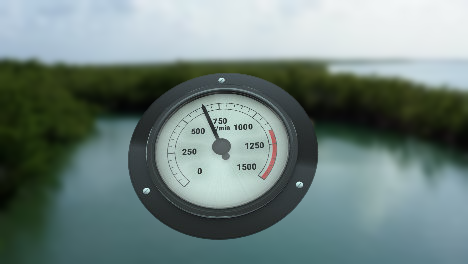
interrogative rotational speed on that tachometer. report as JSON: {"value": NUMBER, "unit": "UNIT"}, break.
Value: {"value": 650, "unit": "rpm"}
